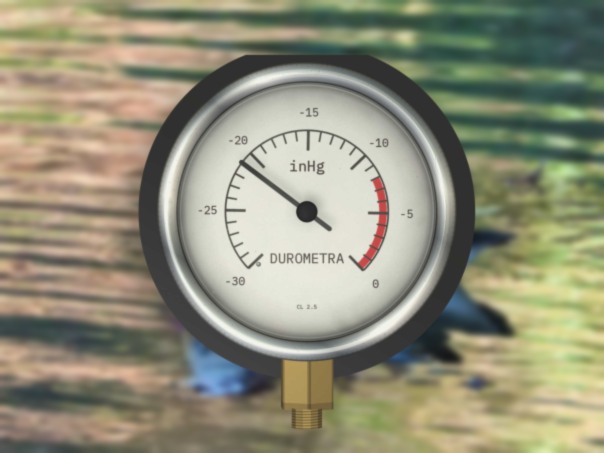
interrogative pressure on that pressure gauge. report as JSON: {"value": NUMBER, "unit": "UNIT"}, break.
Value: {"value": -21, "unit": "inHg"}
